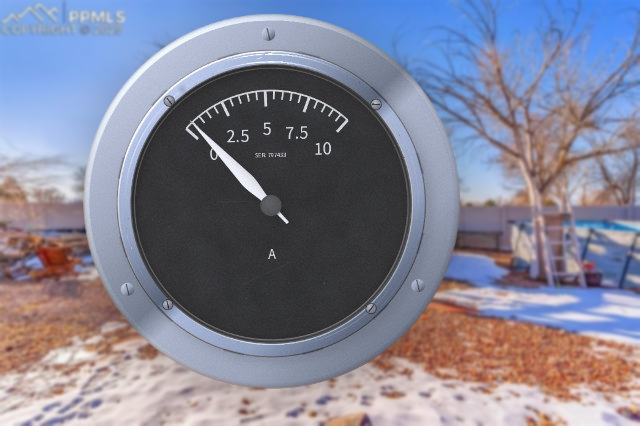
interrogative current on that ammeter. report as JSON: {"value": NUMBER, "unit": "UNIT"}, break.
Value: {"value": 0.5, "unit": "A"}
